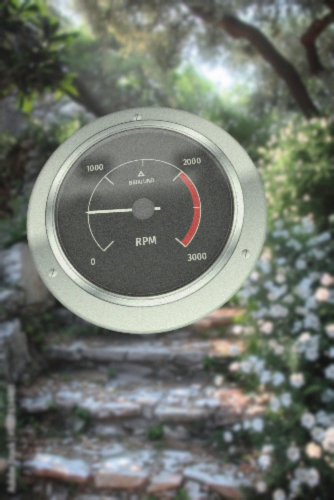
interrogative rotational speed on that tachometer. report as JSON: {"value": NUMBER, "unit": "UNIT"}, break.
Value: {"value": 500, "unit": "rpm"}
